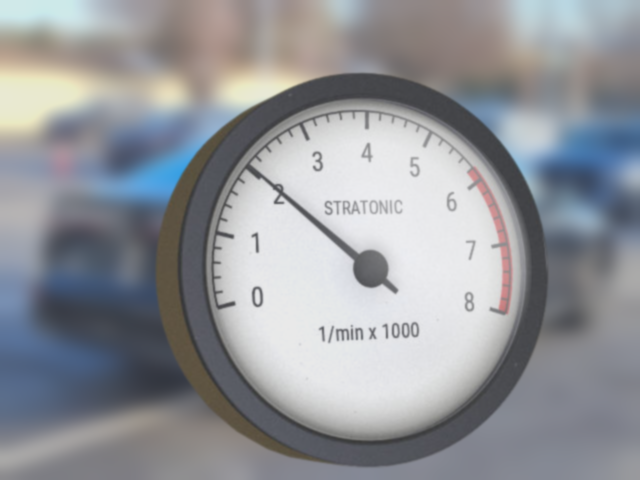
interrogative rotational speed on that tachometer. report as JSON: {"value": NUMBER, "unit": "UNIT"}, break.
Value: {"value": 2000, "unit": "rpm"}
